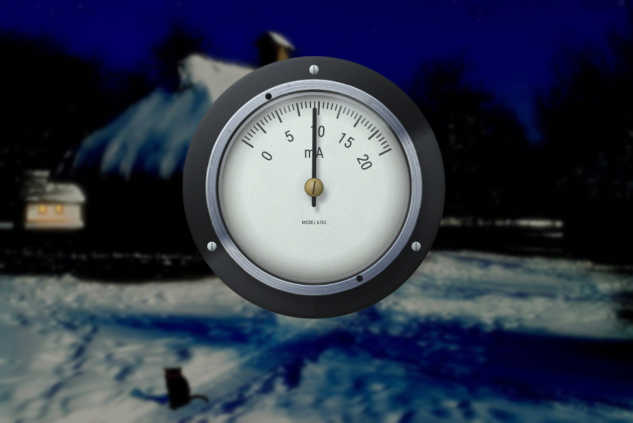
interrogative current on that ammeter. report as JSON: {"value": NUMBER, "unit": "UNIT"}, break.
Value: {"value": 9.5, "unit": "mA"}
